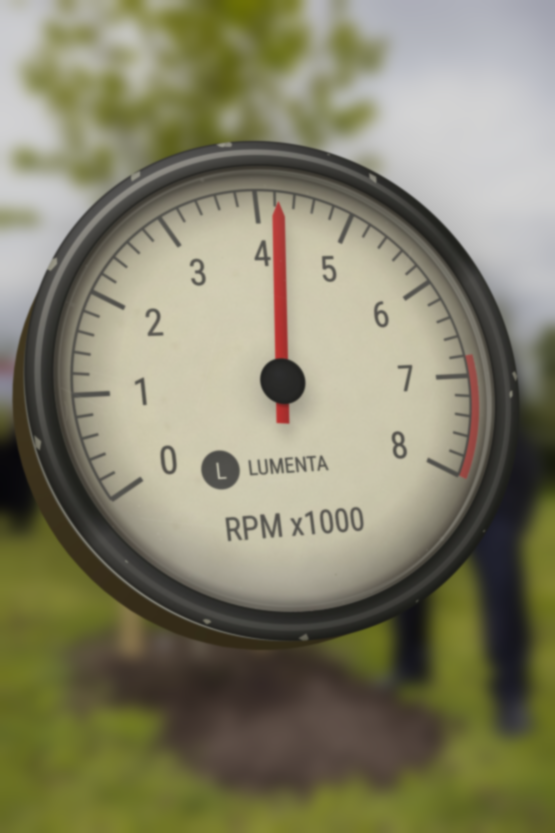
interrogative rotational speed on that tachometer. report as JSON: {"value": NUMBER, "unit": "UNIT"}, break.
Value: {"value": 4200, "unit": "rpm"}
